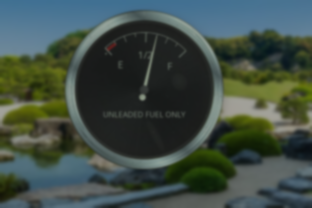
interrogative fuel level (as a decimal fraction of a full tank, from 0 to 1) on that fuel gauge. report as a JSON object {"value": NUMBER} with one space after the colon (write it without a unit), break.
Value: {"value": 0.625}
